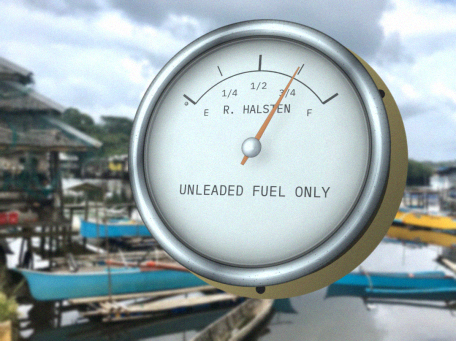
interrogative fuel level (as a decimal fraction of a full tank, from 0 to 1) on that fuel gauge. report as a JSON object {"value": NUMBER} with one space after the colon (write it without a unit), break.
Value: {"value": 0.75}
